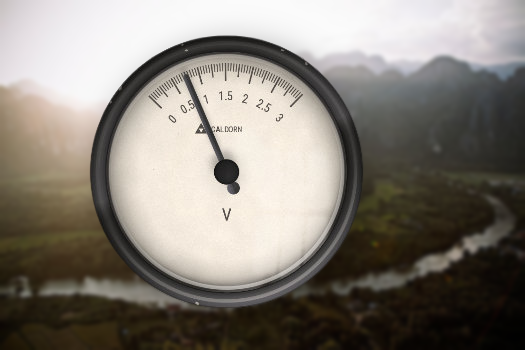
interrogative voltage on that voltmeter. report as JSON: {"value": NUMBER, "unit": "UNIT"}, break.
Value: {"value": 0.75, "unit": "V"}
